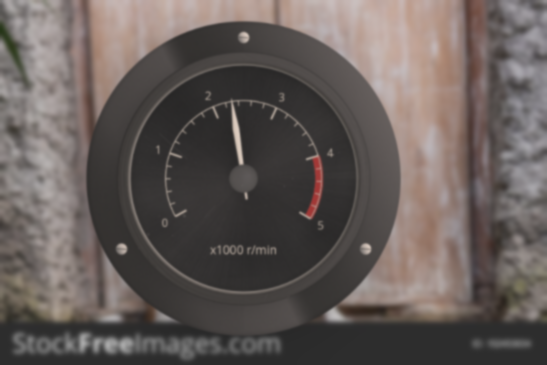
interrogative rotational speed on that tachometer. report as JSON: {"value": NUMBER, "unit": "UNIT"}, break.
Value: {"value": 2300, "unit": "rpm"}
